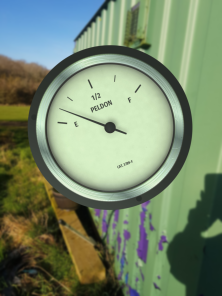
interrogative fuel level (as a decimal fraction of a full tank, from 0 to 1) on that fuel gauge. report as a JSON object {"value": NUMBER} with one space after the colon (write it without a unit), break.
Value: {"value": 0.125}
